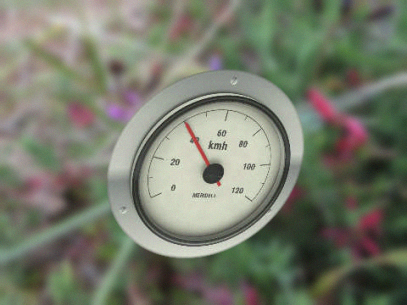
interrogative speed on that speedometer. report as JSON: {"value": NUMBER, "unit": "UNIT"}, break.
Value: {"value": 40, "unit": "km/h"}
